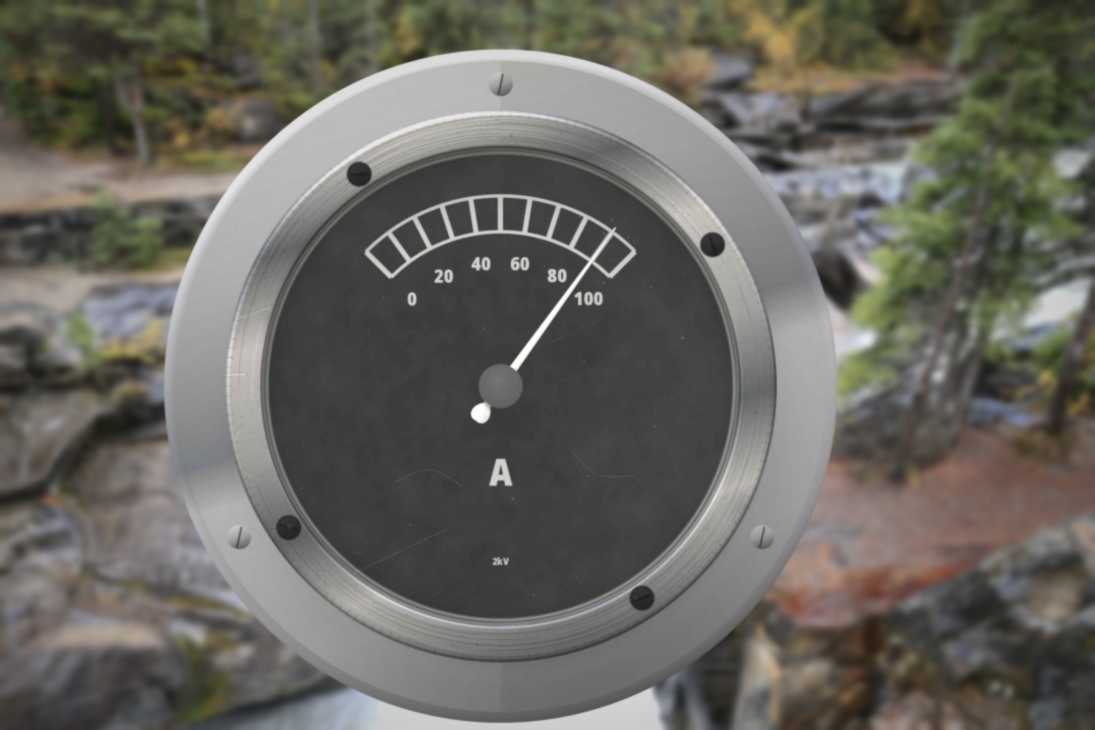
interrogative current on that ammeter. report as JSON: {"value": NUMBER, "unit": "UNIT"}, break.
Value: {"value": 90, "unit": "A"}
